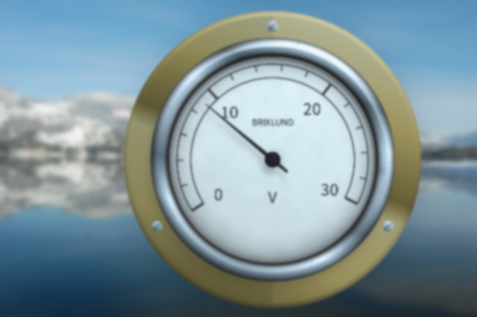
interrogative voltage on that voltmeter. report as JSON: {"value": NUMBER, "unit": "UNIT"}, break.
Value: {"value": 9, "unit": "V"}
